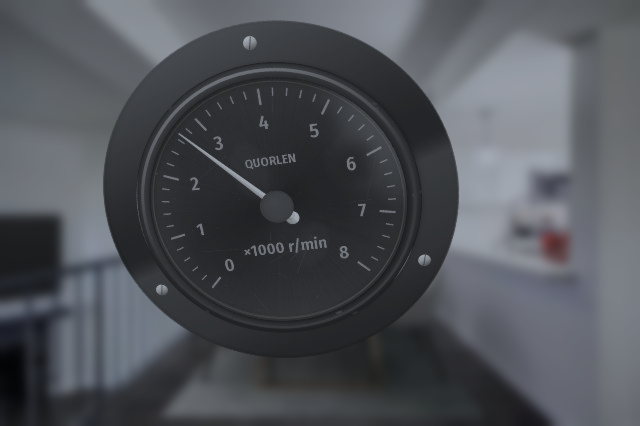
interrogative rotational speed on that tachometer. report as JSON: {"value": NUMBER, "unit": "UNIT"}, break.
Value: {"value": 2700, "unit": "rpm"}
